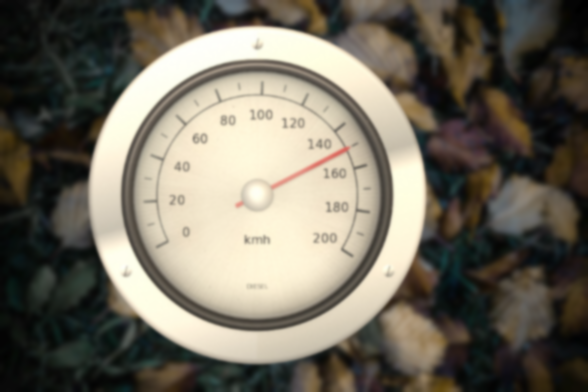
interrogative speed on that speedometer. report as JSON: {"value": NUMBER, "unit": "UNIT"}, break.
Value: {"value": 150, "unit": "km/h"}
